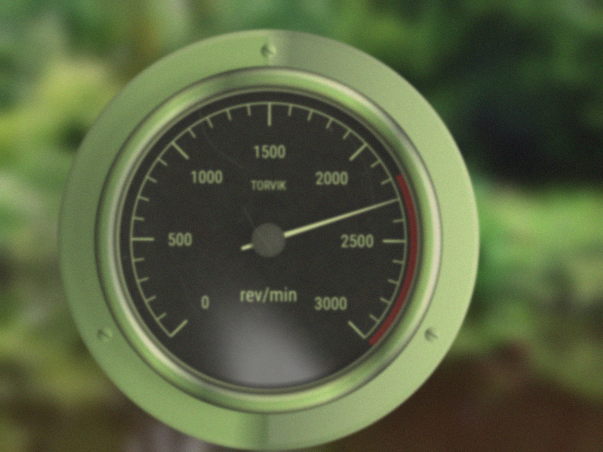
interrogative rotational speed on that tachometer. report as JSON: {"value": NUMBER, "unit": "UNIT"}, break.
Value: {"value": 2300, "unit": "rpm"}
